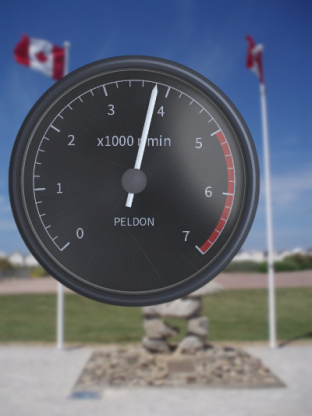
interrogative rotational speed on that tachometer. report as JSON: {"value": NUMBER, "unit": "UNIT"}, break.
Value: {"value": 3800, "unit": "rpm"}
